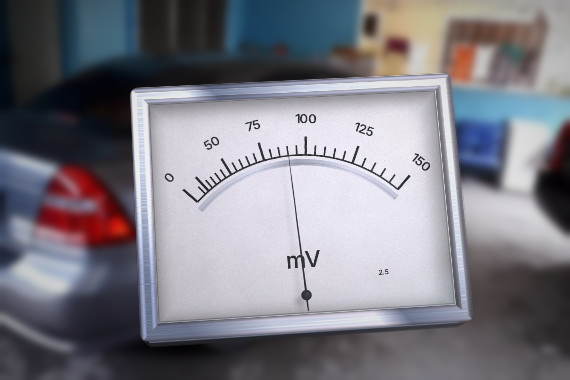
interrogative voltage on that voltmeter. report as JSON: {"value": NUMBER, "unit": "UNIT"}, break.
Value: {"value": 90, "unit": "mV"}
